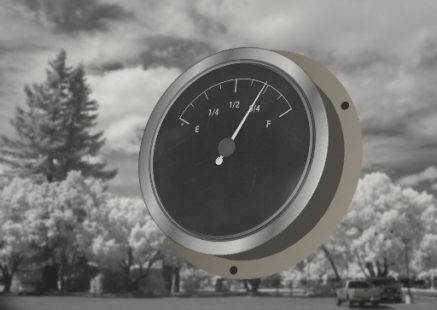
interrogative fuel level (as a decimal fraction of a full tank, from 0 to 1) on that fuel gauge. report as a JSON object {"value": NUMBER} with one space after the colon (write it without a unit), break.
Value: {"value": 0.75}
